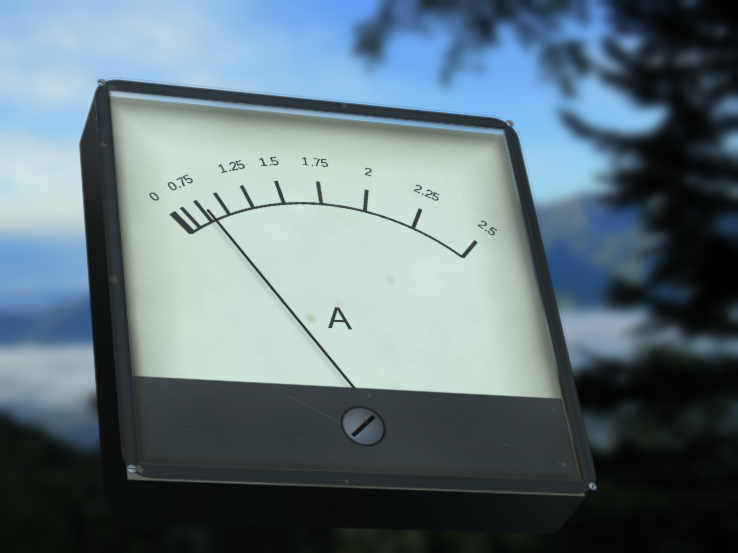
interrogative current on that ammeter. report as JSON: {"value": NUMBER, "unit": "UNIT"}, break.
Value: {"value": 0.75, "unit": "A"}
